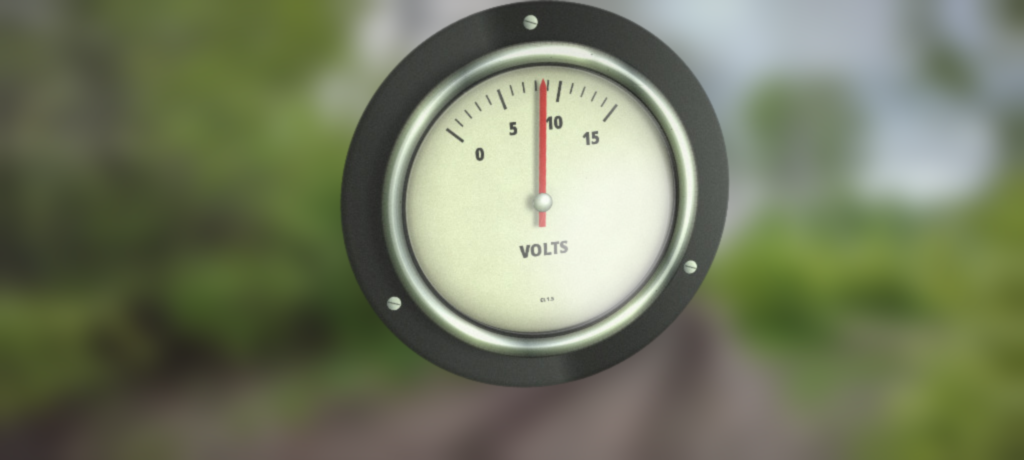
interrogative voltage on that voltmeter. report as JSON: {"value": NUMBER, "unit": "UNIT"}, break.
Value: {"value": 8.5, "unit": "V"}
